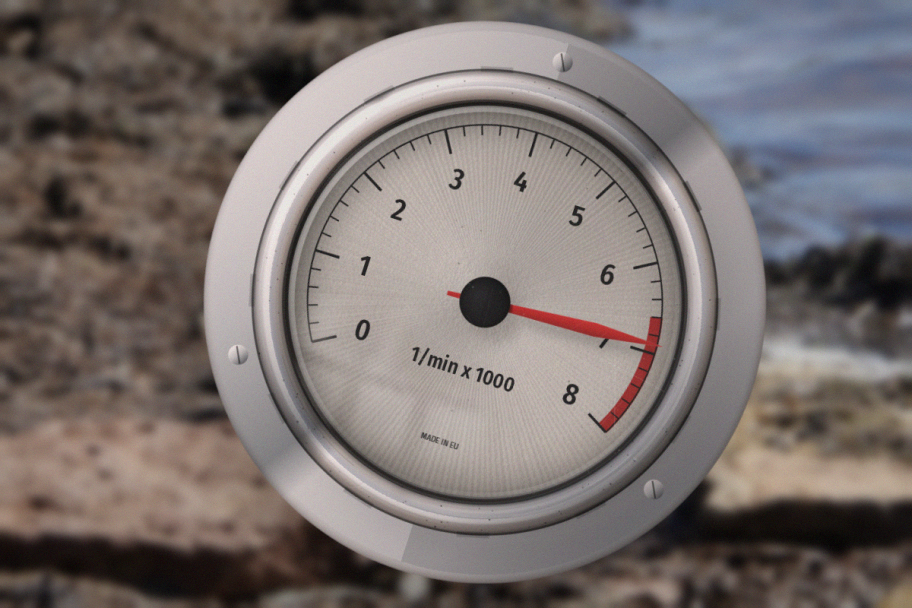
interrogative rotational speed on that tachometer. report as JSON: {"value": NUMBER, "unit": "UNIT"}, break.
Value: {"value": 6900, "unit": "rpm"}
